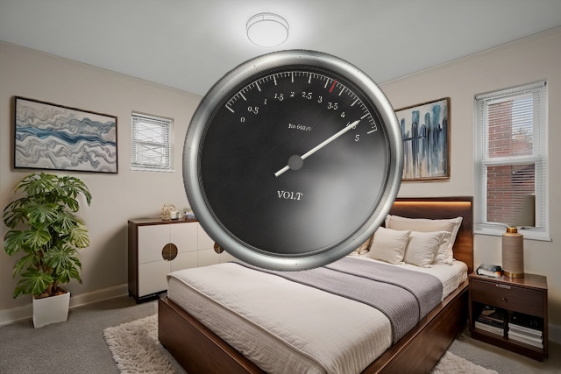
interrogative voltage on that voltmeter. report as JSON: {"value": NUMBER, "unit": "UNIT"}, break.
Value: {"value": 4.5, "unit": "V"}
